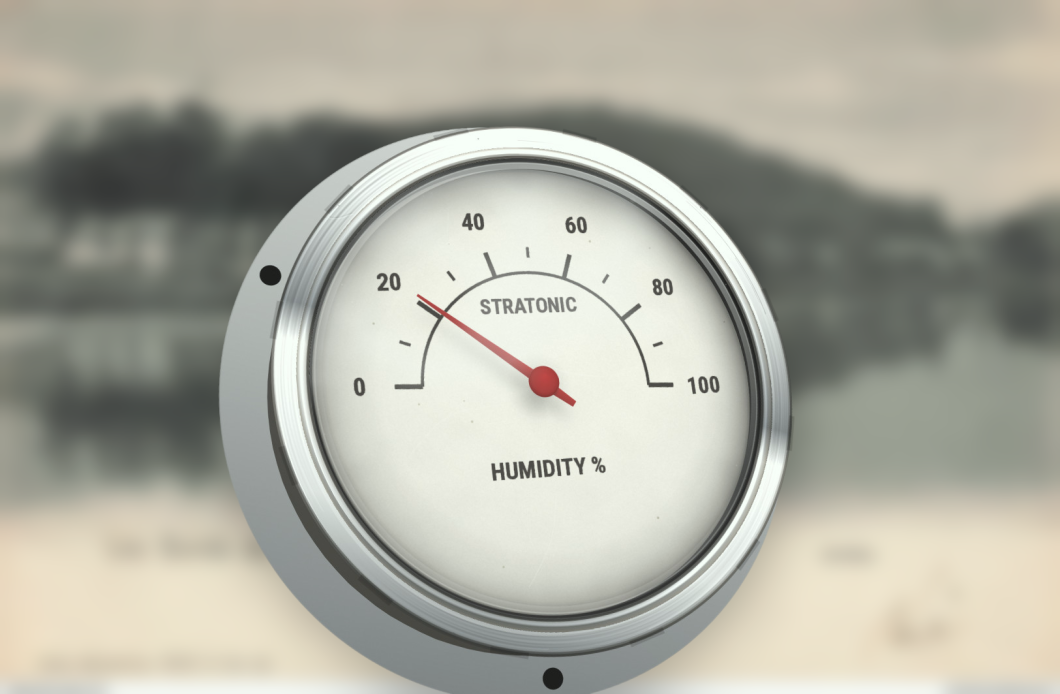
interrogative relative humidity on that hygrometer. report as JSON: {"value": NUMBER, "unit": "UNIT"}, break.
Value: {"value": 20, "unit": "%"}
